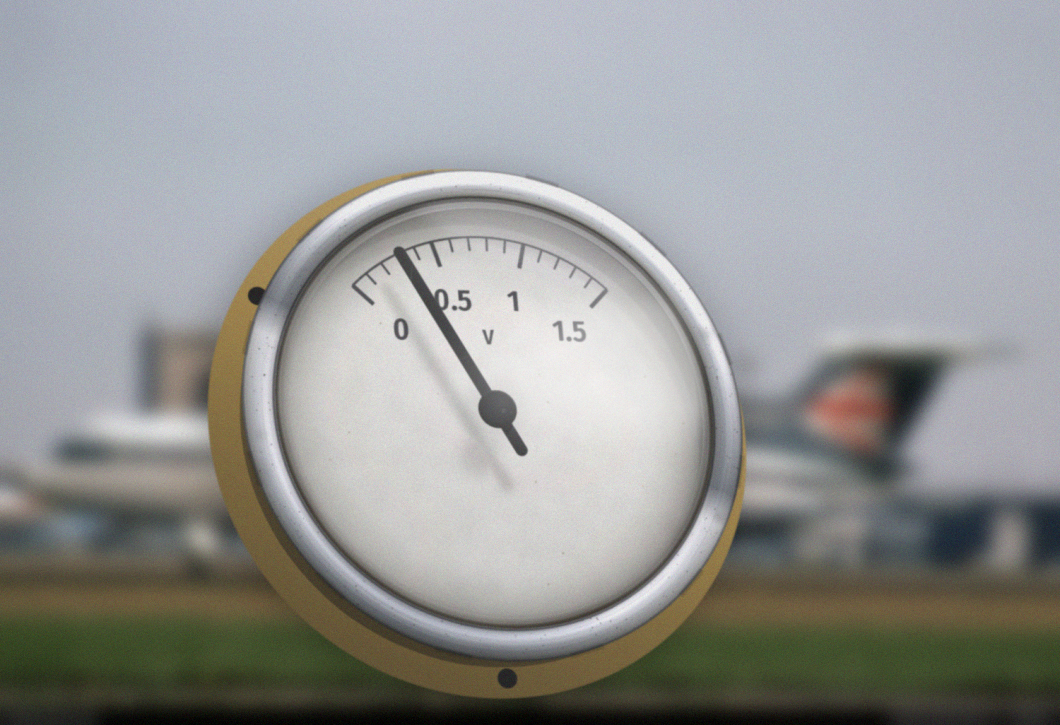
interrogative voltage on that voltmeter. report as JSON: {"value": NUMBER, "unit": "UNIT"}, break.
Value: {"value": 0.3, "unit": "V"}
